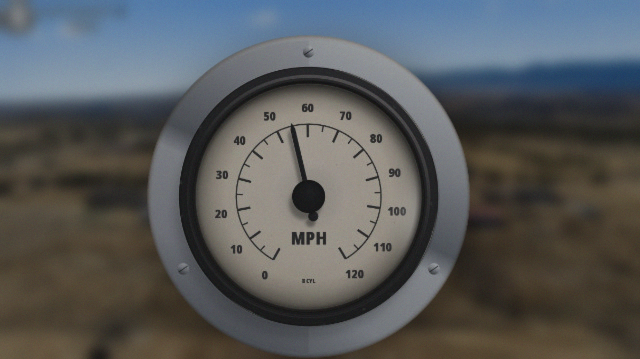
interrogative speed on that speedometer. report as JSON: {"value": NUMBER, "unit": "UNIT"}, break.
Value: {"value": 55, "unit": "mph"}
